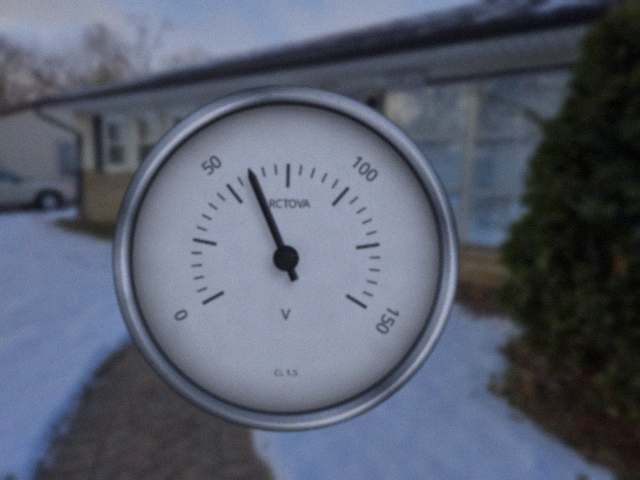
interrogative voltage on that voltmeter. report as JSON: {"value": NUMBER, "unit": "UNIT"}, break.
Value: {"value": 60, "unit": "V"}
